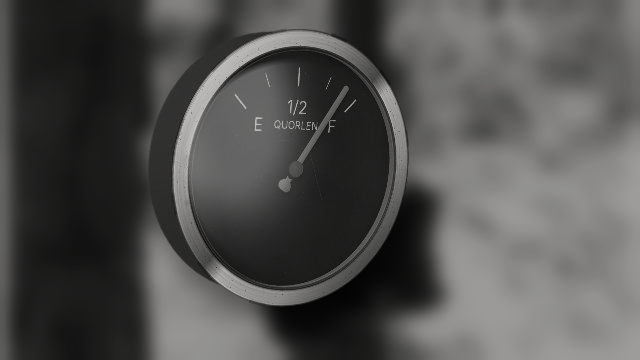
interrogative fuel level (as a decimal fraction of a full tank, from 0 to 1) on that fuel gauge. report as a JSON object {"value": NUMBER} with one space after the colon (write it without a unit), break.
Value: {"value": 0.875}
